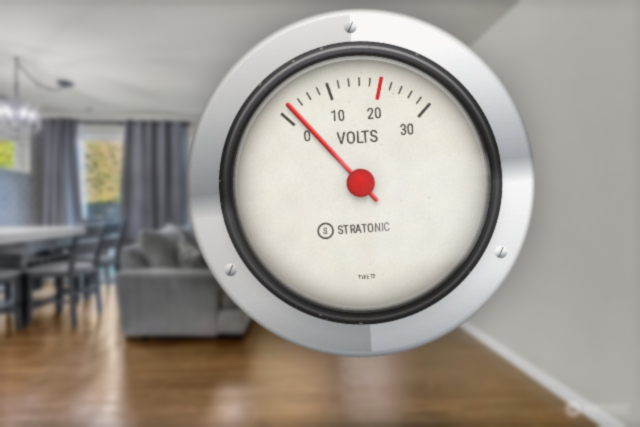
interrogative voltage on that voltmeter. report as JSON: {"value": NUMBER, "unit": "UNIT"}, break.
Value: {"value": 2, "unit": "V"}
